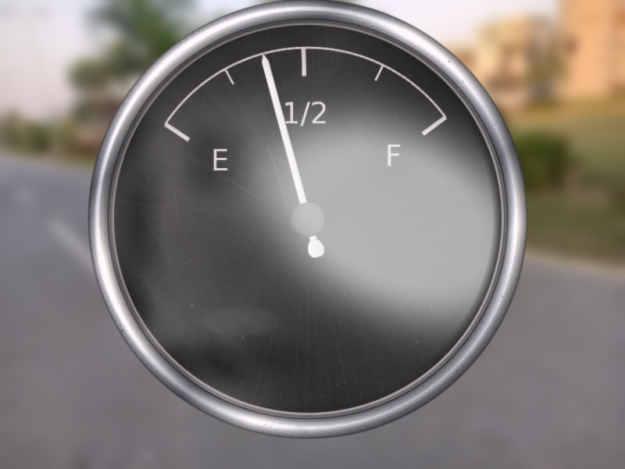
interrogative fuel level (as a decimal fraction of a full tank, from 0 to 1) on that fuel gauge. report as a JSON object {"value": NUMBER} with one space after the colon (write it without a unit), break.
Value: {"value": 0.375}
